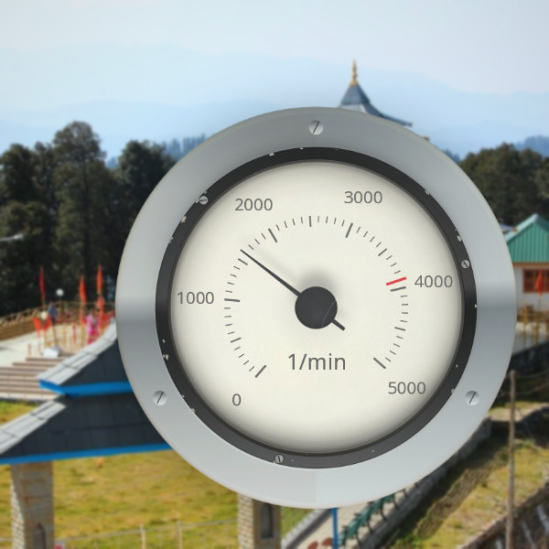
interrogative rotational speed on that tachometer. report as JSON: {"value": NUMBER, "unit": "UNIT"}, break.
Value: {"value": 1600, "unit": "rpm"}
